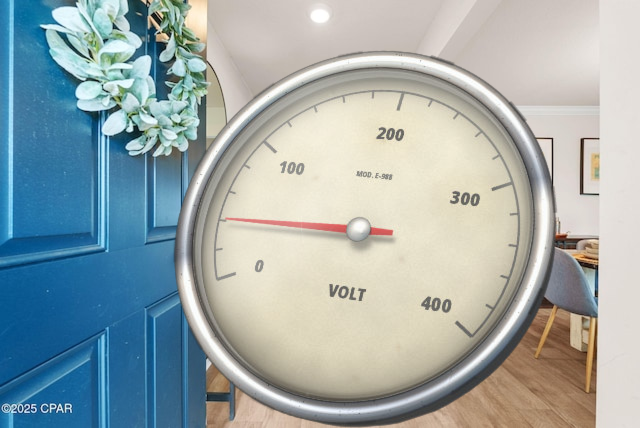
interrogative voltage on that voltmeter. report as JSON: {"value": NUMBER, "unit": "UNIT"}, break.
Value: {"value": 40, "unit": "V"}
